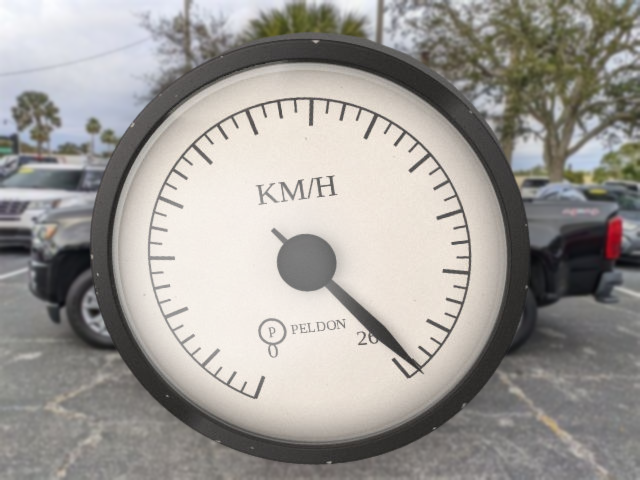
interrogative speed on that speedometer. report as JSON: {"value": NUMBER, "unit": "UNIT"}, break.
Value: {"value": 255, "unit": "km/h"}
